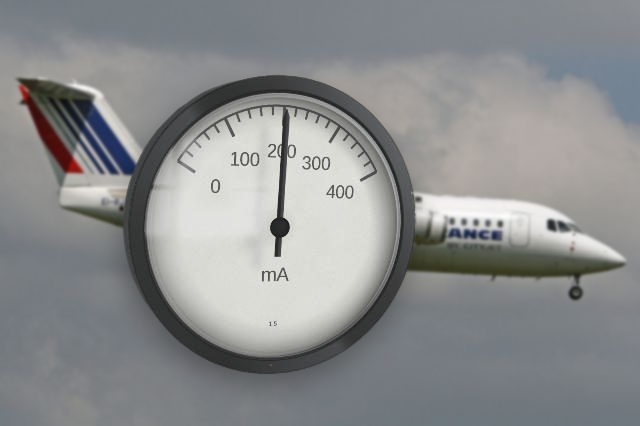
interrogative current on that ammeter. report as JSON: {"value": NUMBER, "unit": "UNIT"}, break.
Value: {"value": 200, "unit": "mA"}
